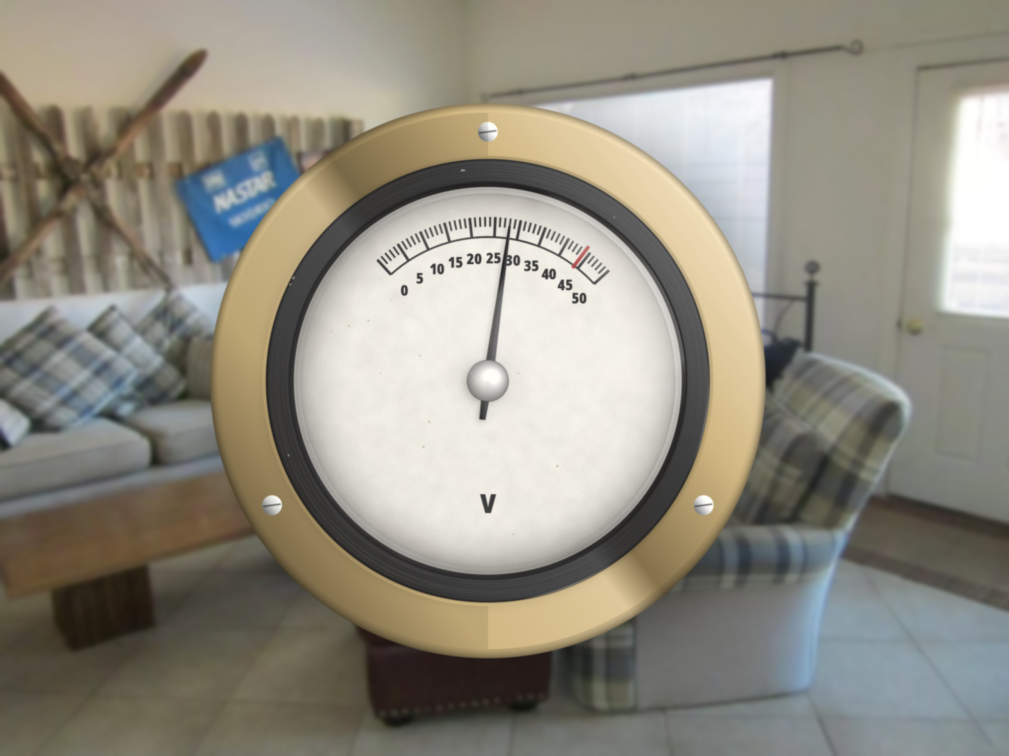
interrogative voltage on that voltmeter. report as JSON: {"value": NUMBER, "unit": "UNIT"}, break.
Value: {"value": 28, "unit": "V"}
